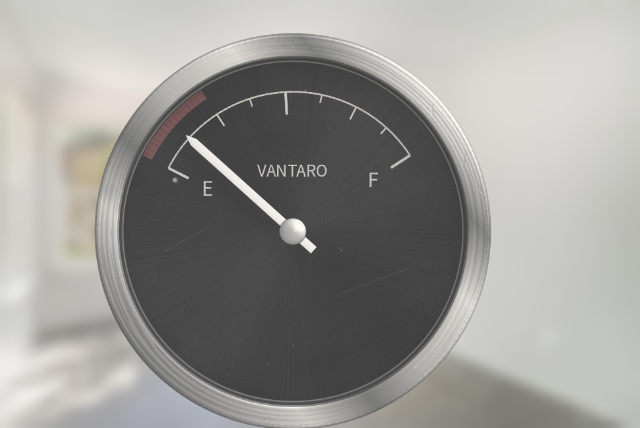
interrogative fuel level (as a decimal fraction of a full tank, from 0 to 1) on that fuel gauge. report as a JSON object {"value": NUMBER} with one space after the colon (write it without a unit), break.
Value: {"value": 0.125}
